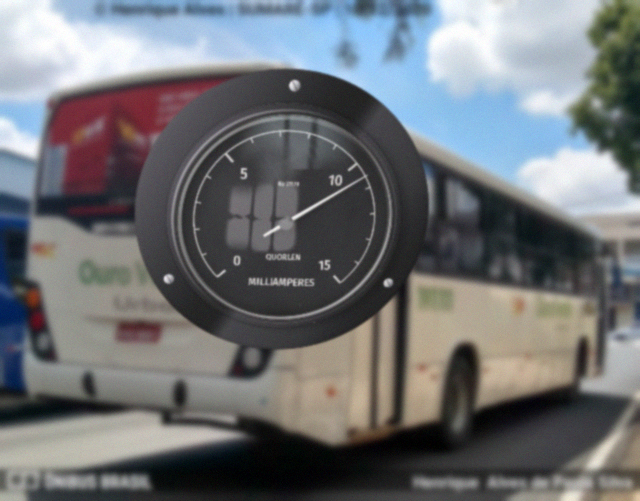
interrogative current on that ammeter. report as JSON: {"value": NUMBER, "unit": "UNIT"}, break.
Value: {"value": 10.5, "unit": "mA"}
